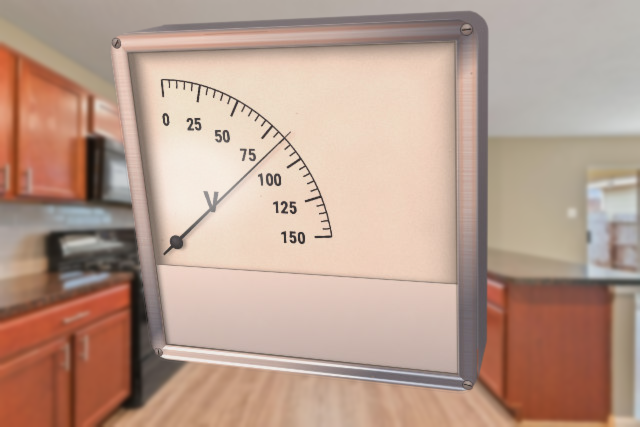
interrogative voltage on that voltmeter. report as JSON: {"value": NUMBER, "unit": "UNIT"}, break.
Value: {"value": 85, "unit": "V"}
